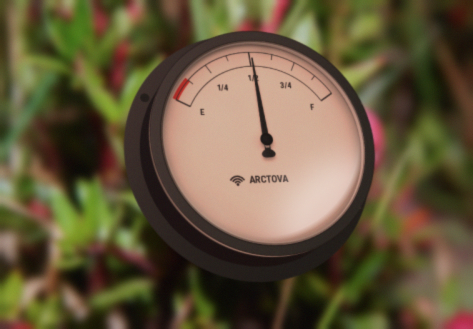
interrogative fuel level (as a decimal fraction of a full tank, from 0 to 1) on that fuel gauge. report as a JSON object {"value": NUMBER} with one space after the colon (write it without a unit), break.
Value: {"value": 0.5}
